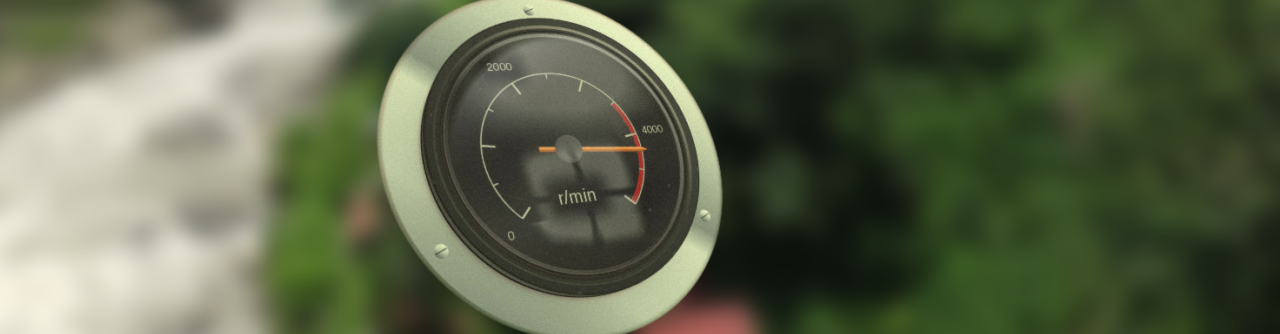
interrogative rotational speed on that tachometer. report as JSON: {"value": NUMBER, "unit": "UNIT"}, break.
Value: {"value": 4250, "unit": "rpm"}
